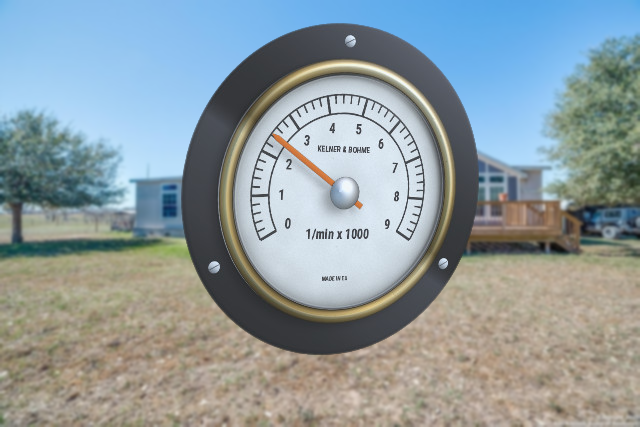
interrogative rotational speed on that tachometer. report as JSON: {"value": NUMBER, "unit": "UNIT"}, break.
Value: {"value": 2400, "unit": "rpm"}
